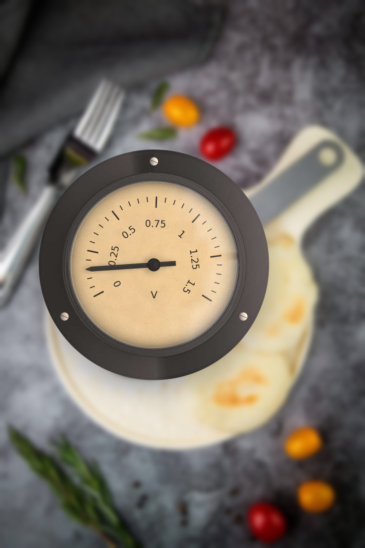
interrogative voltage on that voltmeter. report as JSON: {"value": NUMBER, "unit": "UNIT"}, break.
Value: {"value": 0.15, "unit": "V"}
